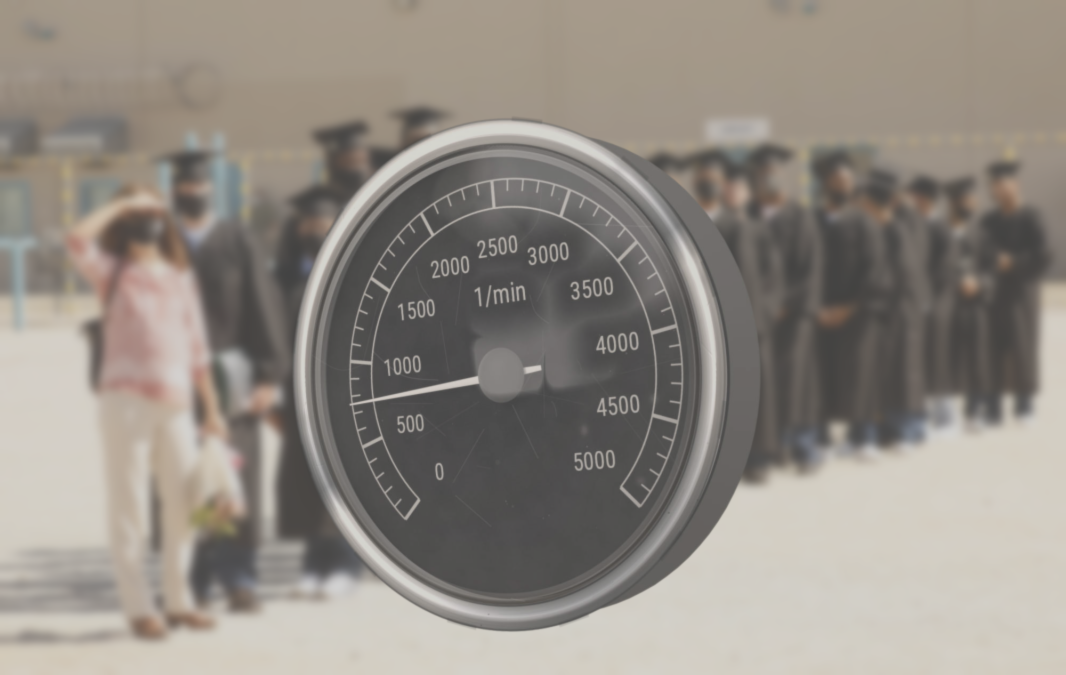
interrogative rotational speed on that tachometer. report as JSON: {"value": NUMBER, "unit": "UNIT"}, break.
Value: {"value": 750, "unit": "rpm"}
